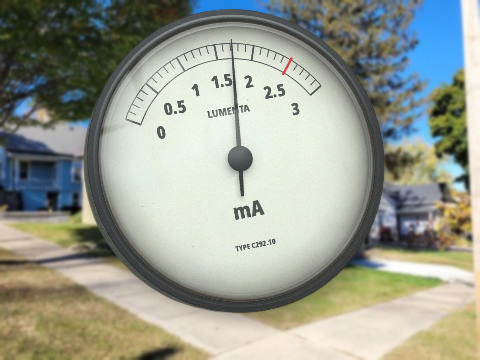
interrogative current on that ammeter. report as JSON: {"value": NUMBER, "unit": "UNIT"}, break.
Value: {"value": 1.7, "unit": "mA"}
